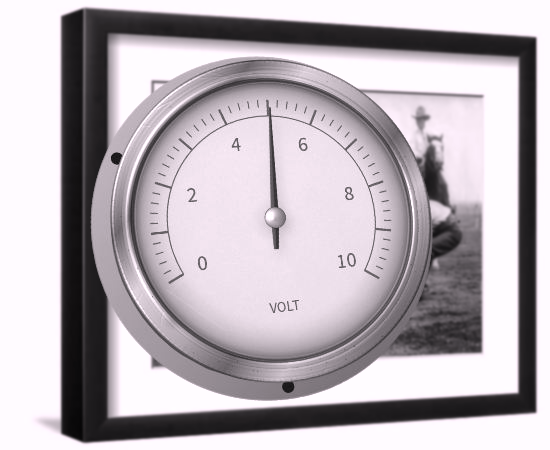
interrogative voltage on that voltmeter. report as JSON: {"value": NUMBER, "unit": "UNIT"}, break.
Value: {"value": 5, "unit": "V"}
